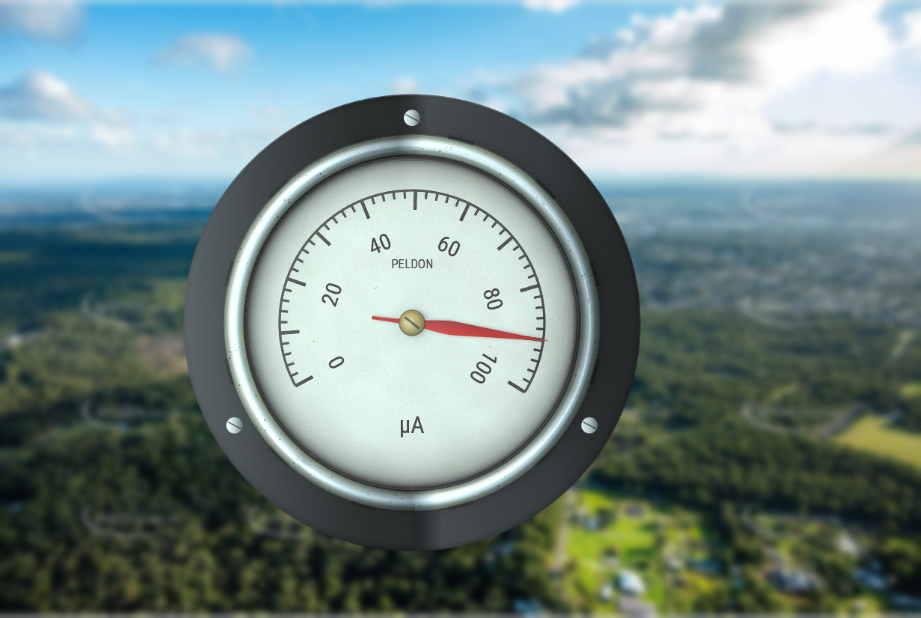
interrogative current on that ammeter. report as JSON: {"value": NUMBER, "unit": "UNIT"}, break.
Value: {"value": 90, "unit": "µA"}
